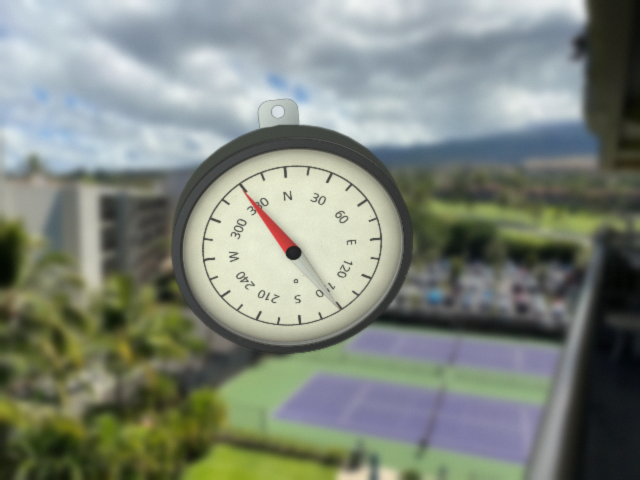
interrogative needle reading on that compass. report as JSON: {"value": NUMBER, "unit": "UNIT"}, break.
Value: {"value": 330, "unit": "°"}
